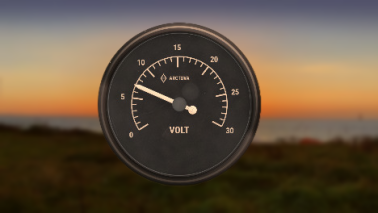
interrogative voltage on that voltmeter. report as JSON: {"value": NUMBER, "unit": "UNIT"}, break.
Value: {"value": 7, "unit": "V"}
